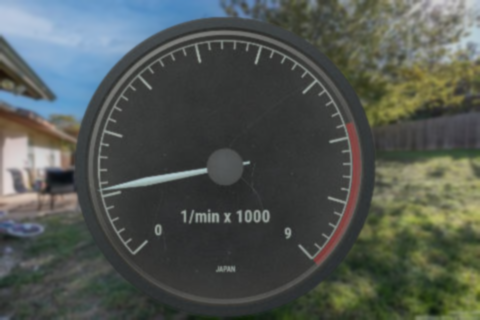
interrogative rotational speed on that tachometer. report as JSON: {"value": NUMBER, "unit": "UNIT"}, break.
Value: {"value": 1100, "unit": "rpm"}
